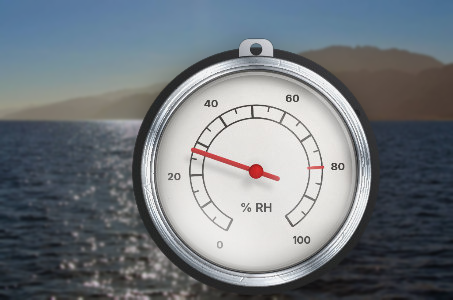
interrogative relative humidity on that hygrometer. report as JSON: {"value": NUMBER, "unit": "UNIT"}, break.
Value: {"value": 27.5, "unit": "%"}
